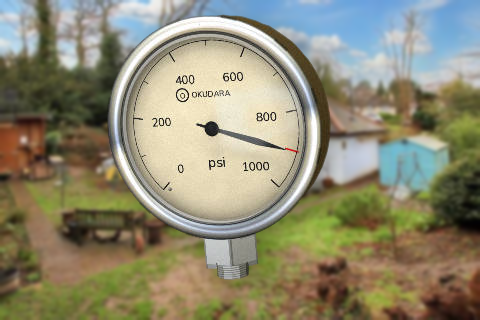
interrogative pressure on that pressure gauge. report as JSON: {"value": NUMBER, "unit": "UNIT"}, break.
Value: {"value": 900, "unit": "psi"}
